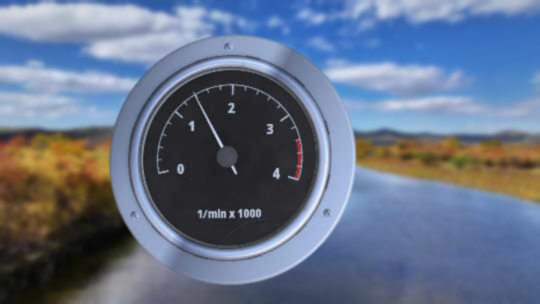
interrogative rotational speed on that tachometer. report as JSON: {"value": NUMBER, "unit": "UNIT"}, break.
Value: {"value": 1400, "unit": "rpm"}
